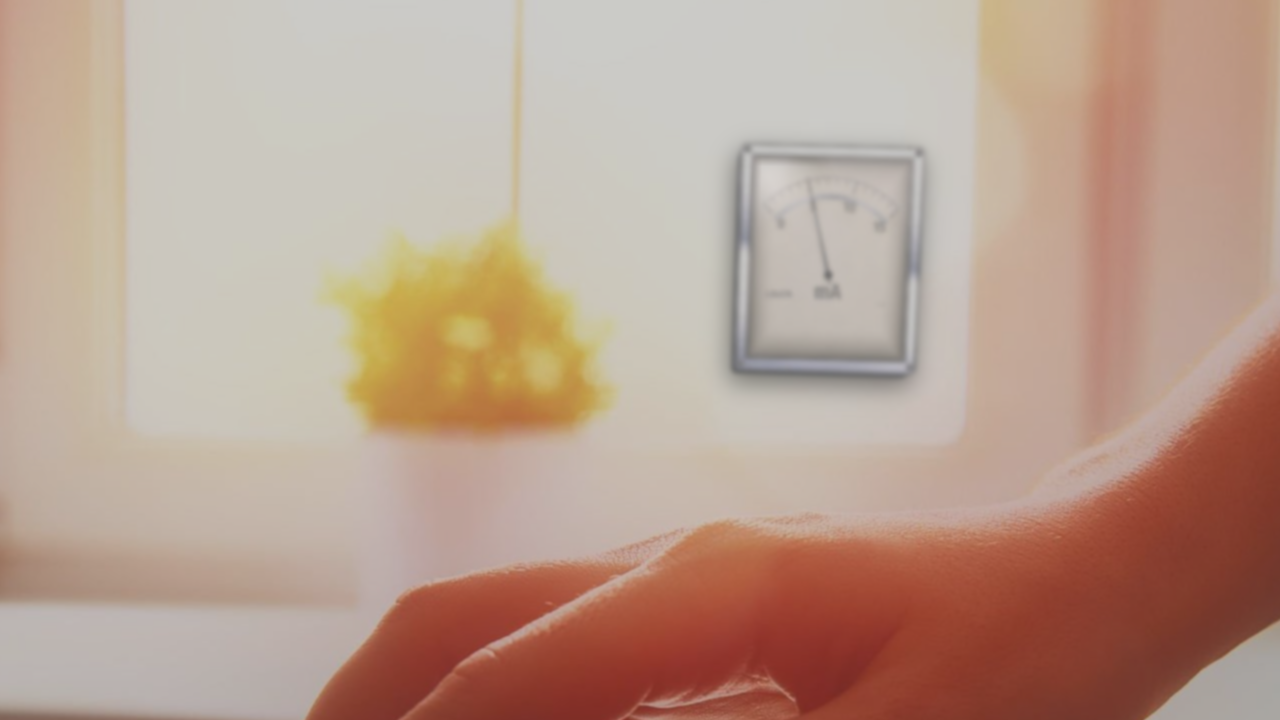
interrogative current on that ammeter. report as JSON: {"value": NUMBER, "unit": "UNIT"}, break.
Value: {"value": 5, "unit": "mA"}
